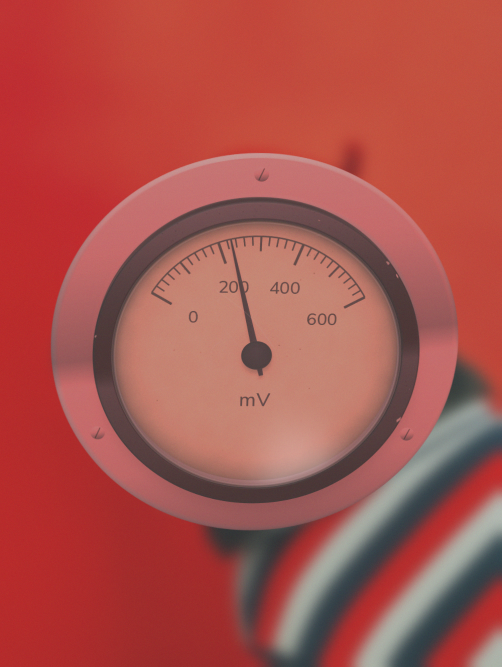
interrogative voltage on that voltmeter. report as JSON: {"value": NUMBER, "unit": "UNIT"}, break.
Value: {"value": 230, "unit": "mV"}
